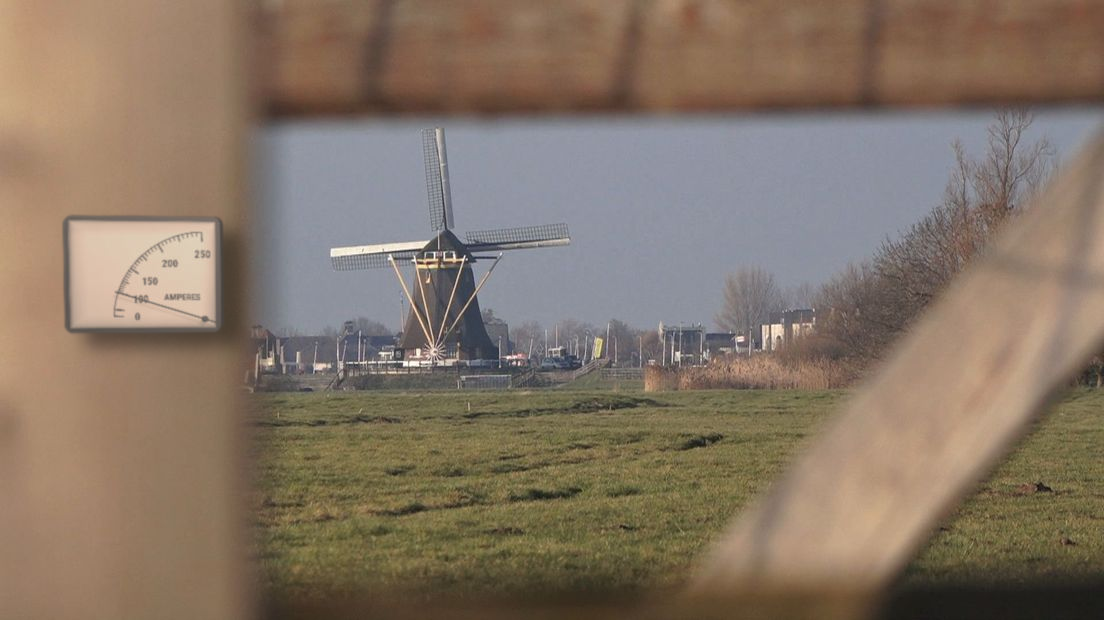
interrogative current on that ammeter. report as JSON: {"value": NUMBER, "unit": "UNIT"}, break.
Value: {"value": 100, "unit": "A"}
